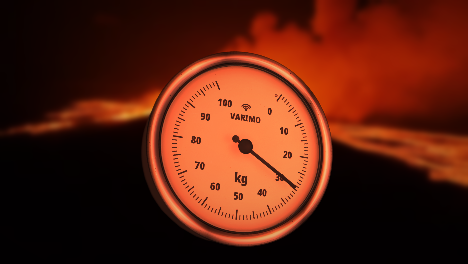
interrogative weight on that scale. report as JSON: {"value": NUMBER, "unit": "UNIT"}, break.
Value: {"value": 30, "unit": "kg"}
